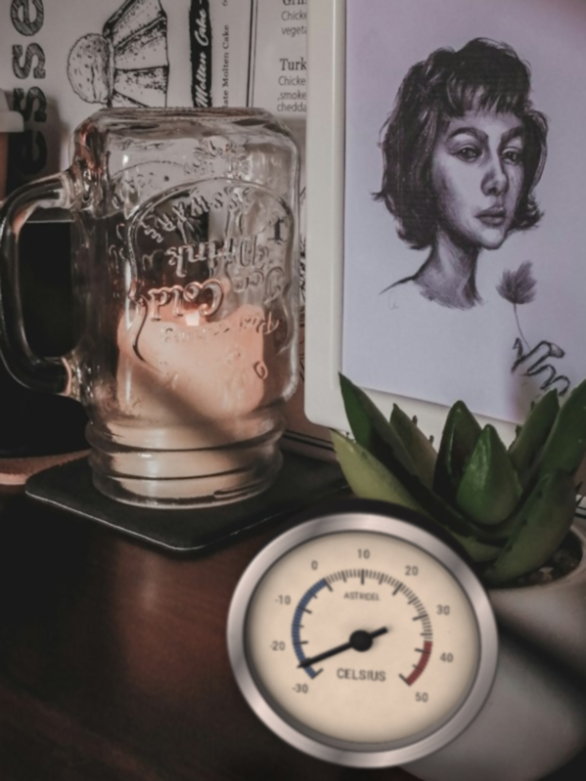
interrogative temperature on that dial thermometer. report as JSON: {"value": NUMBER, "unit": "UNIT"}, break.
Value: {"value": -25, "unit": "°C"}
